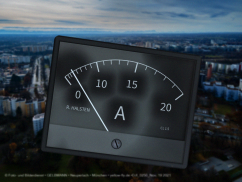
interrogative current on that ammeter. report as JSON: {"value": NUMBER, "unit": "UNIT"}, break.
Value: {"value": 5, "unit": "A"}
